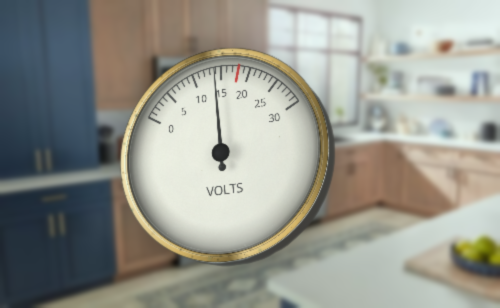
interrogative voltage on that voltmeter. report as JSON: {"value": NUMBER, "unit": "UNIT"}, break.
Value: {"value": 14, "unit": "V"}
